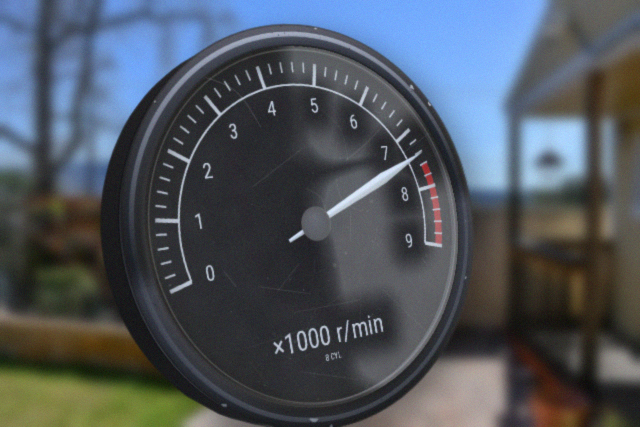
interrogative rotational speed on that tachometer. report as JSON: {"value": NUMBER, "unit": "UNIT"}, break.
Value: {"value": 7400, "unit": "rpm"}
